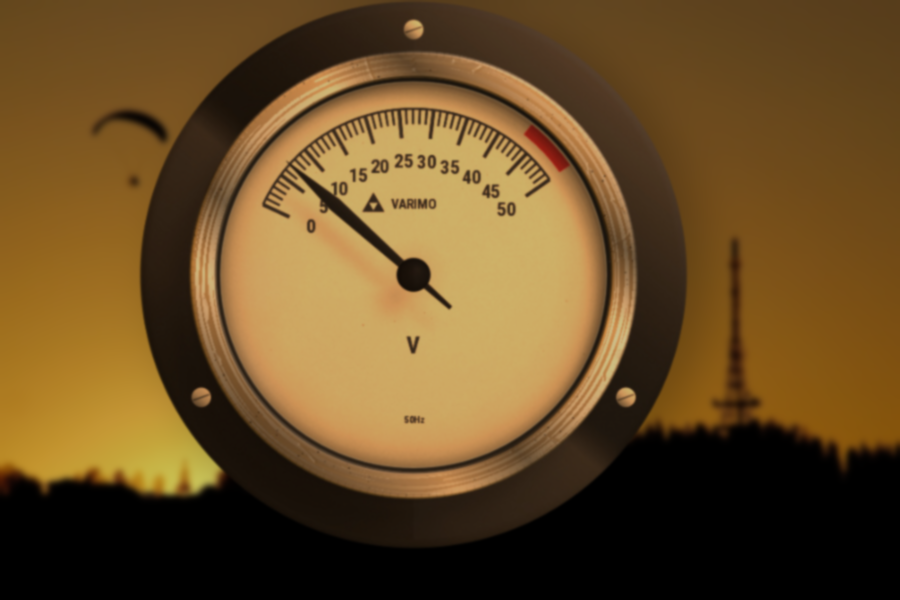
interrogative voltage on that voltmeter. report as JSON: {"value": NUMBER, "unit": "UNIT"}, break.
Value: {"value": 7, "unit": "V"}
